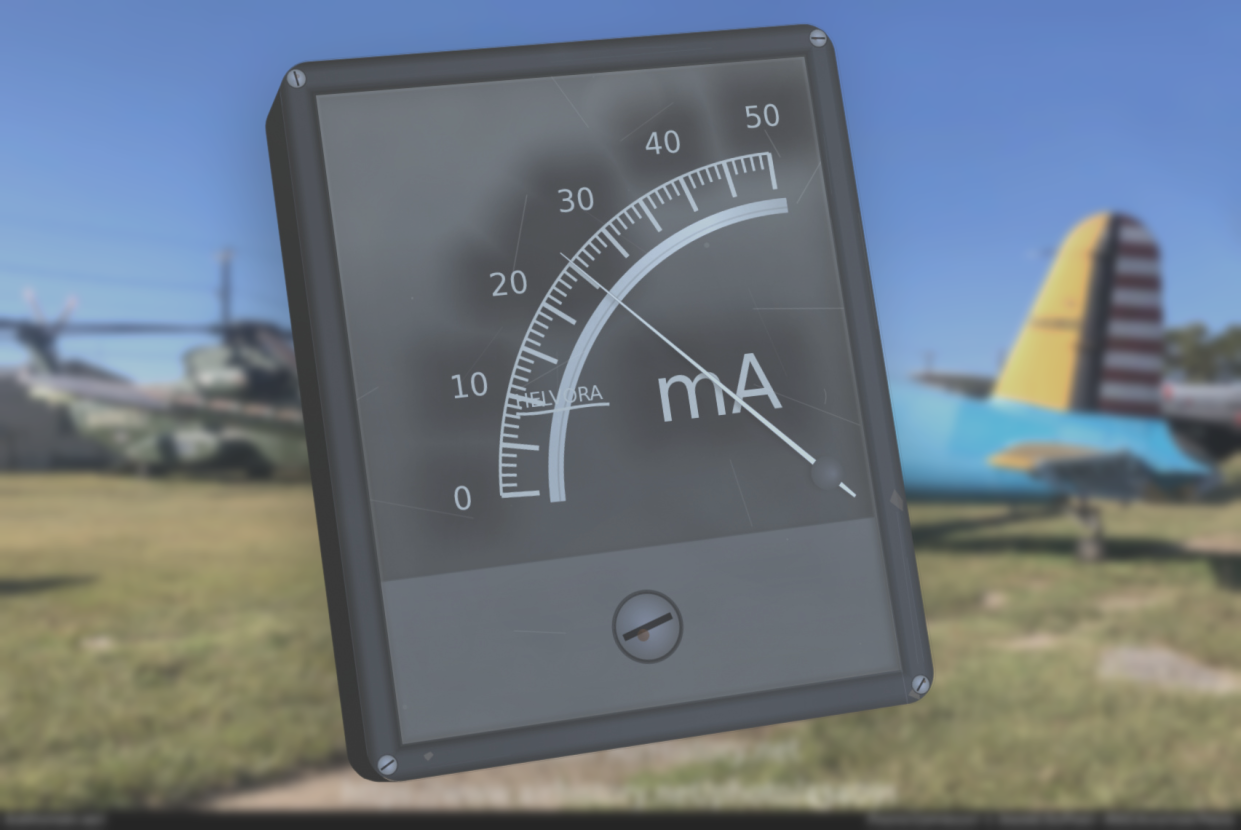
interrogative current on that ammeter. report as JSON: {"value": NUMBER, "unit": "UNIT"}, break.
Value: {"value": 25, "unit": "mA"}
